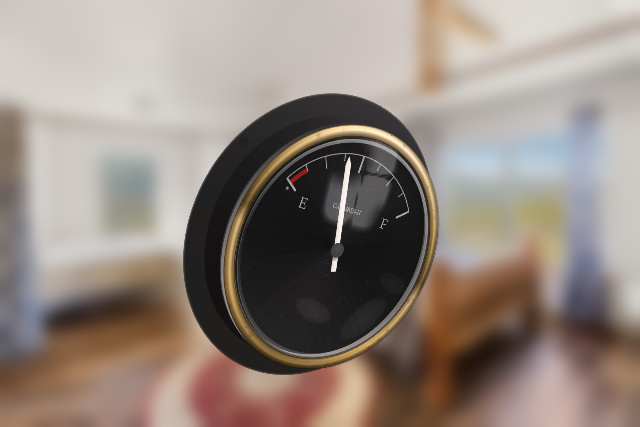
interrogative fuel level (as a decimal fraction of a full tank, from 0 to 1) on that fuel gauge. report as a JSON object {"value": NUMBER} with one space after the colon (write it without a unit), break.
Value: {"value": 0.375}
